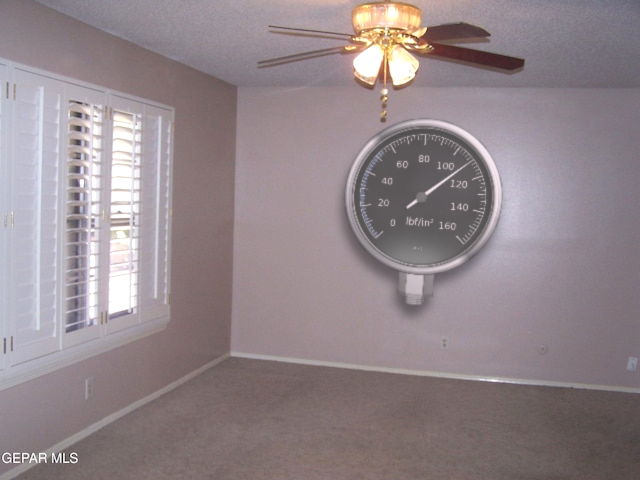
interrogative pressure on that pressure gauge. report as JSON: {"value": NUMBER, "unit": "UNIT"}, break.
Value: {"value": 110, "unit": "psi"}
